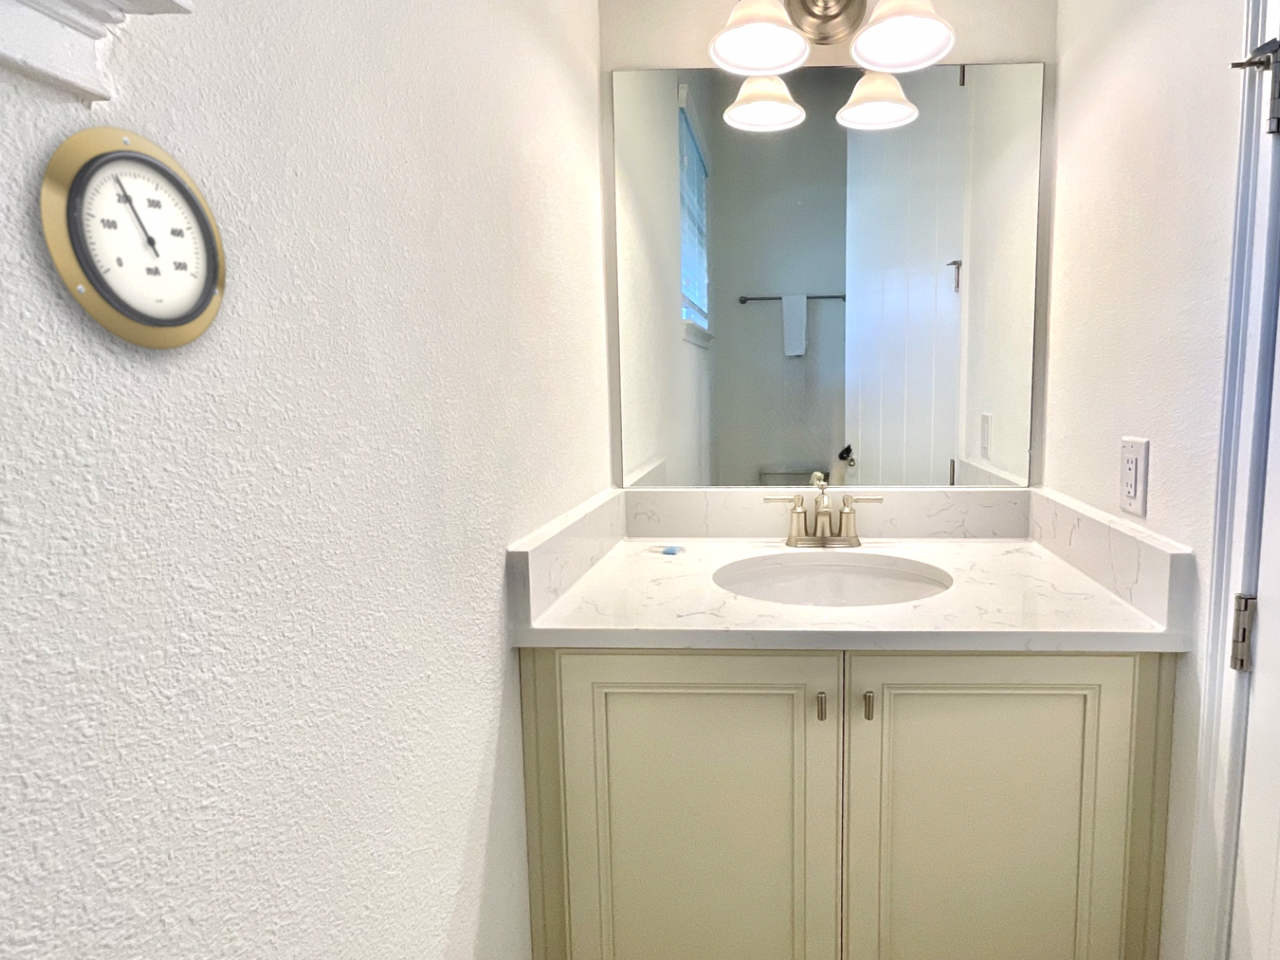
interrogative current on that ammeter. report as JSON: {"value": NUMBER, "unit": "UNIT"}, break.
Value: {"value": 200, "unit": "mA"}
